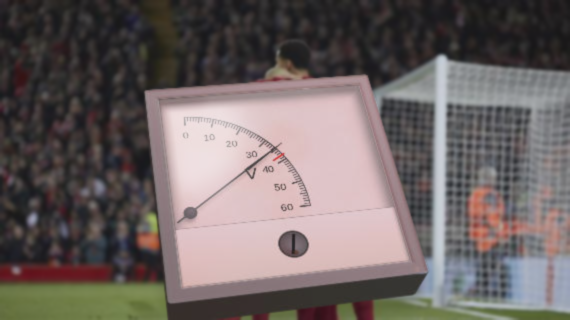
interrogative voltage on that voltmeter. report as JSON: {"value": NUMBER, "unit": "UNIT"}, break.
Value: {"value": 35, "unit": "V"}
